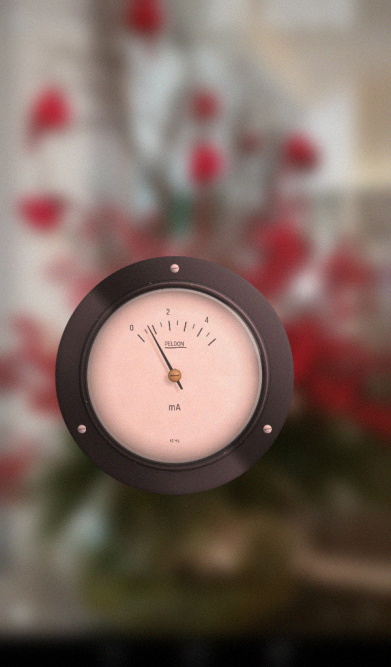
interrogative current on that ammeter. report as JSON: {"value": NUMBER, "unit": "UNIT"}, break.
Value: {"value": 0.75, "unit": "mA"}
